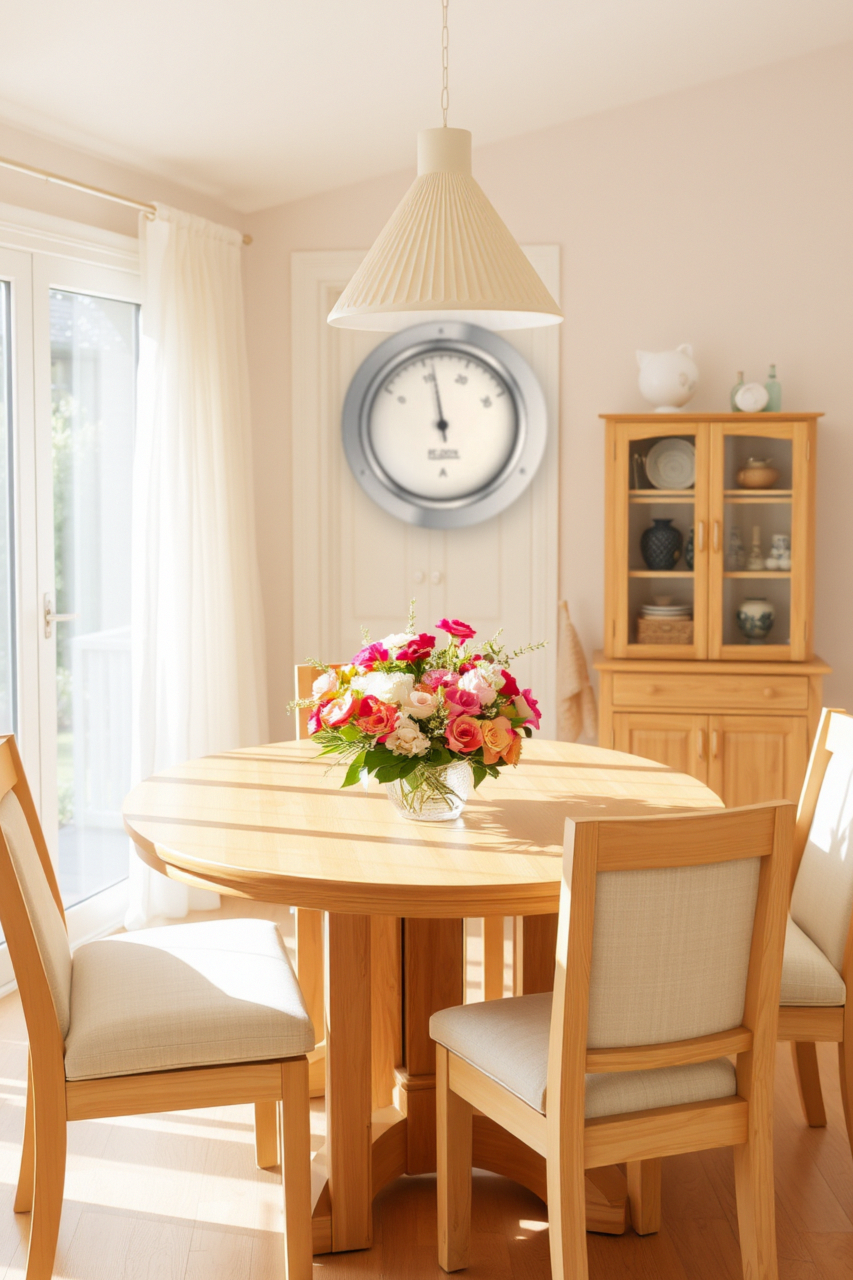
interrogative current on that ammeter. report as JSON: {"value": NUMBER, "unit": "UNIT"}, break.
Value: {"value": 12, "unit": "A"}
